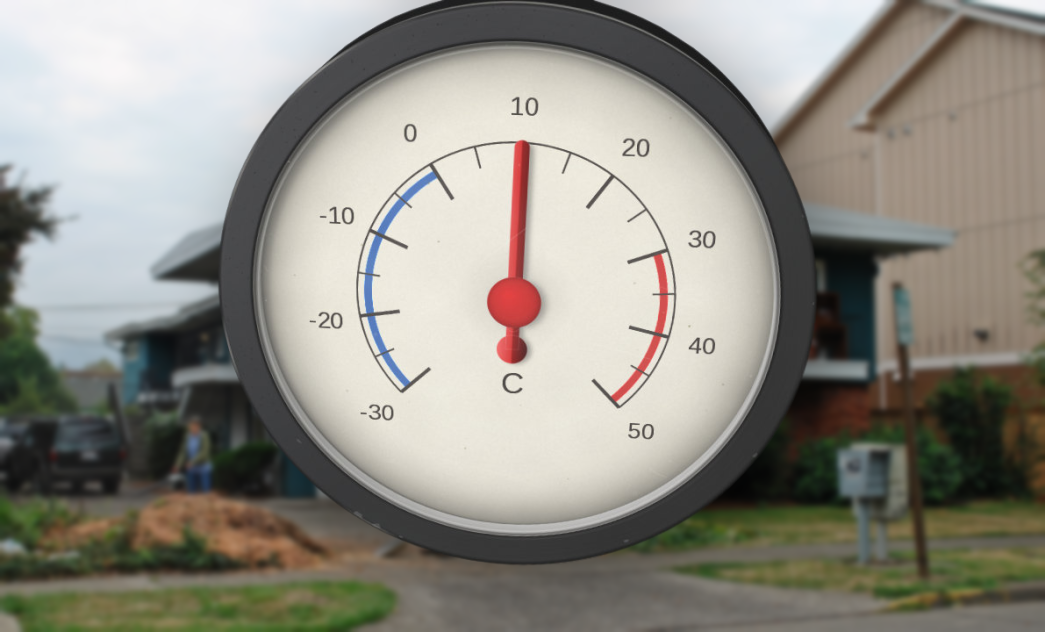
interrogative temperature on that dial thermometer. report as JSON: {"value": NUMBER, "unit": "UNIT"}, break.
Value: {"value": 10, "unit": "°C"}
